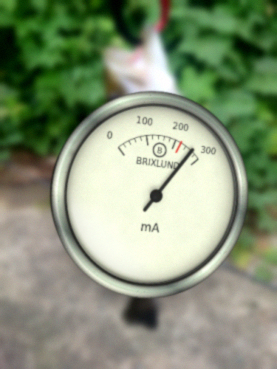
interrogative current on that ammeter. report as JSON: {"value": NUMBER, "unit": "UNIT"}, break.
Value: {"value": 260, "unit": "mA"}
